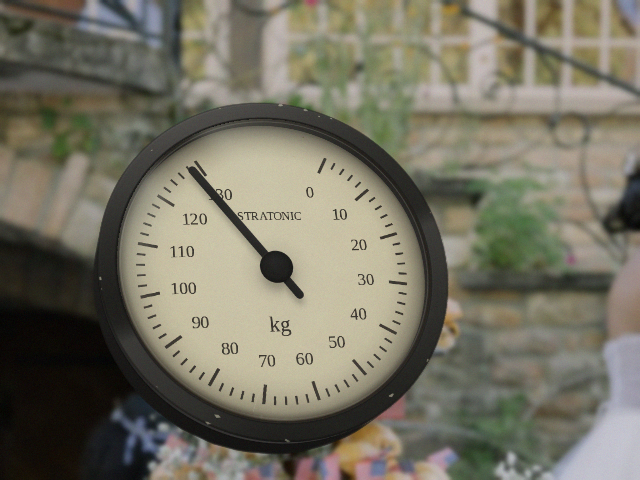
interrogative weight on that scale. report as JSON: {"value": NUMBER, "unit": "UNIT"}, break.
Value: {"value": 128, "unit": "kg"}
